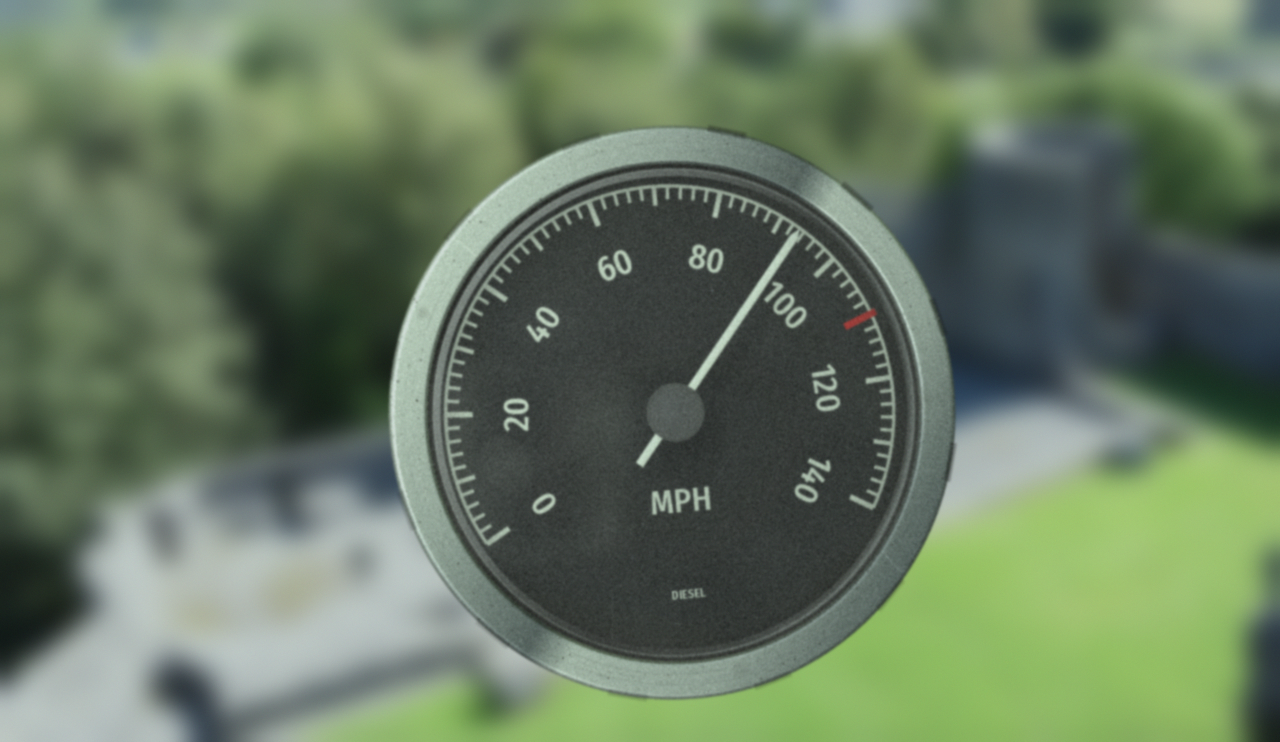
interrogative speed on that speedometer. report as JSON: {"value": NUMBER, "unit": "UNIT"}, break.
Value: {"value": 93, "unit": "mph"}
